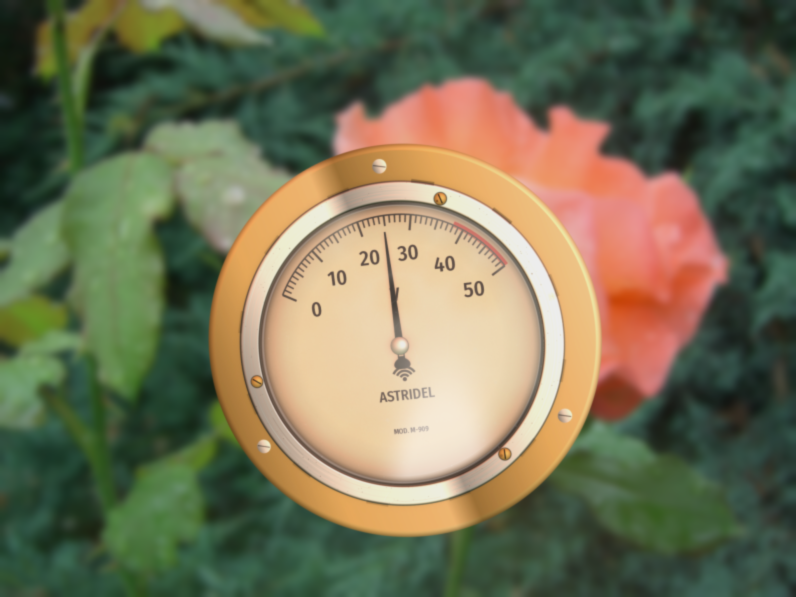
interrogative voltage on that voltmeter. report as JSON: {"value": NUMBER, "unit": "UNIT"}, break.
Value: {"value": 25, "unit": "V"}
